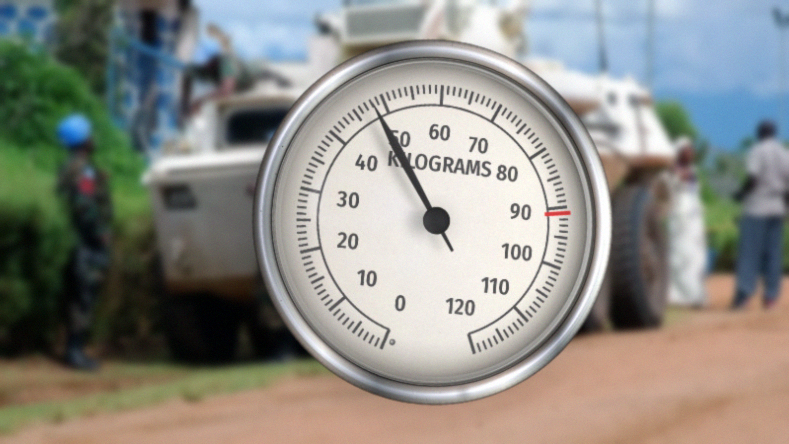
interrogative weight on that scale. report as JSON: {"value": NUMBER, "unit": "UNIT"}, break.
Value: {"value": 48, "unit": "kg"}
